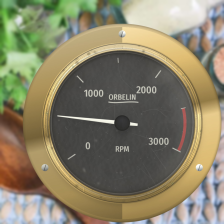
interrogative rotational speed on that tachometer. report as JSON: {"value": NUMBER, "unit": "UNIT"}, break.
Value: {"value": 500, "unit": "rpm"}
